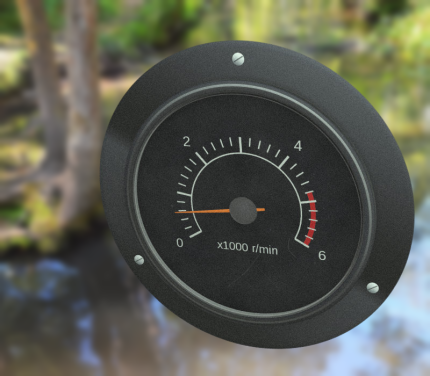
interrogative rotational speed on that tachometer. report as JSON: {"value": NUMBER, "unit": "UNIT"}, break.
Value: {"value": 600, "unit": "rpm"}
